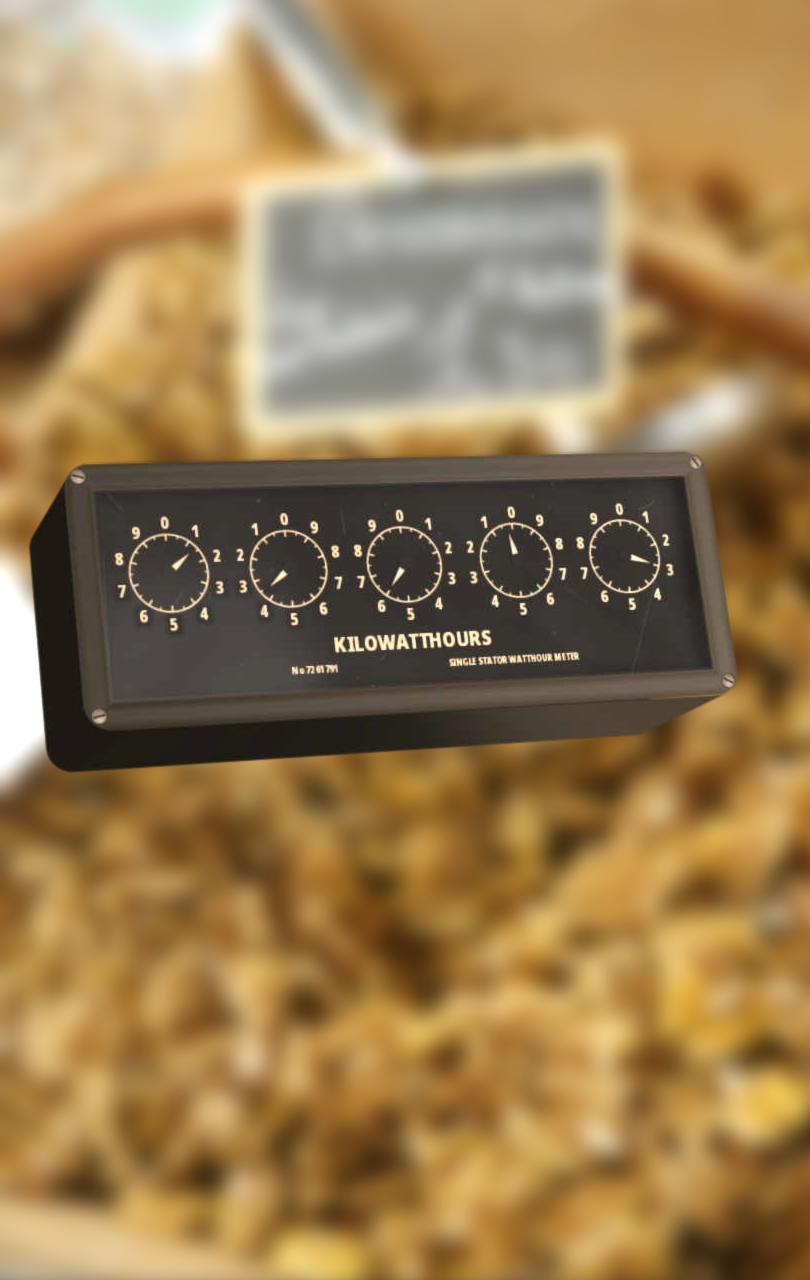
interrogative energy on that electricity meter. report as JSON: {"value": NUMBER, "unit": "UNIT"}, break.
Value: {"value": 13603, "unit": "kWh"}
